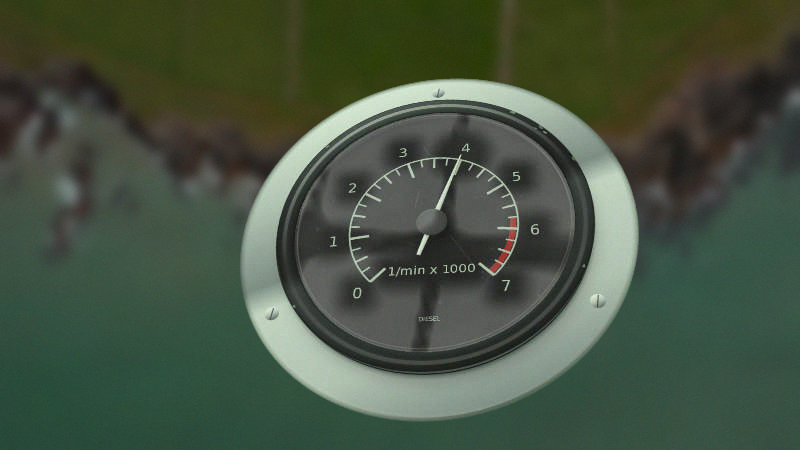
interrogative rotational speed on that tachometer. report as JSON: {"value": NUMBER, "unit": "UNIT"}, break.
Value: {"value": 4000, "unit": "rpm"}
